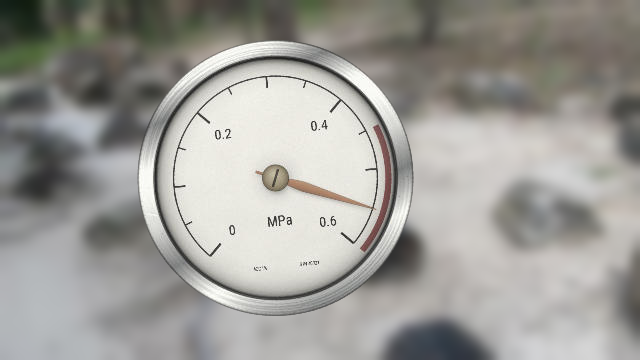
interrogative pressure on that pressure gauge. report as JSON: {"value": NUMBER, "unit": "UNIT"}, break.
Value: {"value": 0.55, "unit": "MPa"}
